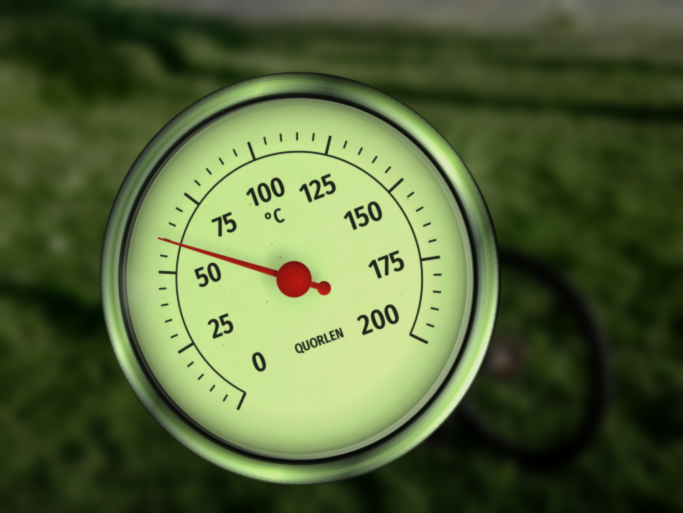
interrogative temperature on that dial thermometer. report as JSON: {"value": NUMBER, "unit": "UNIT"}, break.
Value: {"value": 60, "unit": "°C"}
